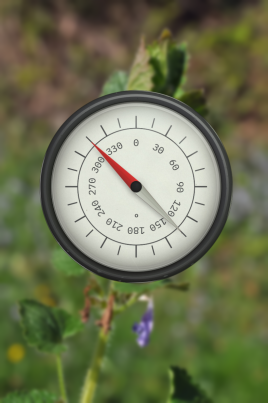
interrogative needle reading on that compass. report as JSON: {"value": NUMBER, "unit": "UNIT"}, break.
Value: {"value": 315, "unit": "°"}
